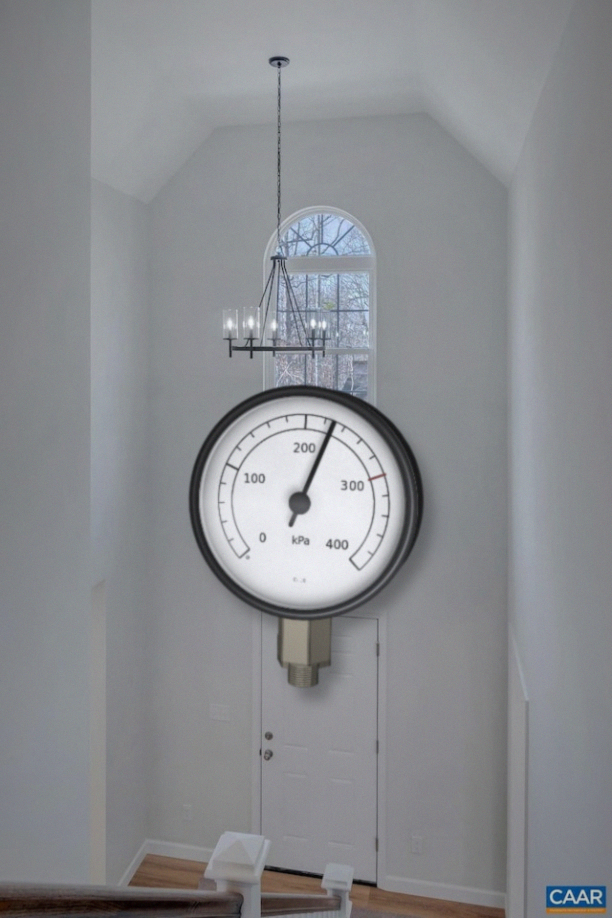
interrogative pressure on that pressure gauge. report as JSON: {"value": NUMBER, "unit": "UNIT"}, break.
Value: {"value": 230, "unit": "kPa"}
